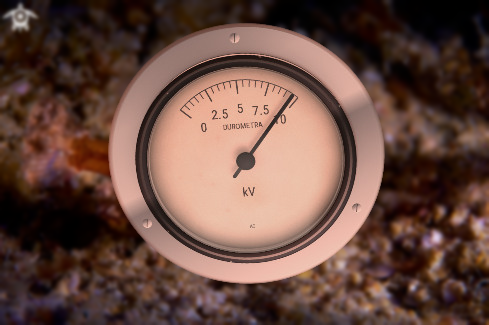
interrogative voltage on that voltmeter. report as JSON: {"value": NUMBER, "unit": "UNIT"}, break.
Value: {"value": 9.5, "unit": "kV"}
